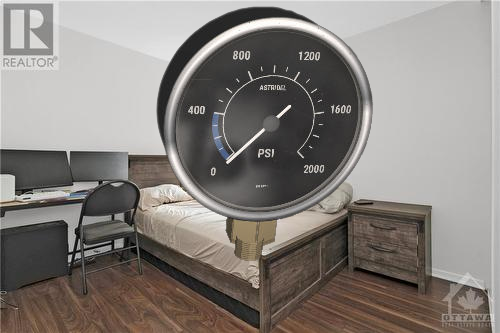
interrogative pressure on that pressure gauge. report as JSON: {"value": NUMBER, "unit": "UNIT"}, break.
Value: {"value": 0, "unit": "psi"}
